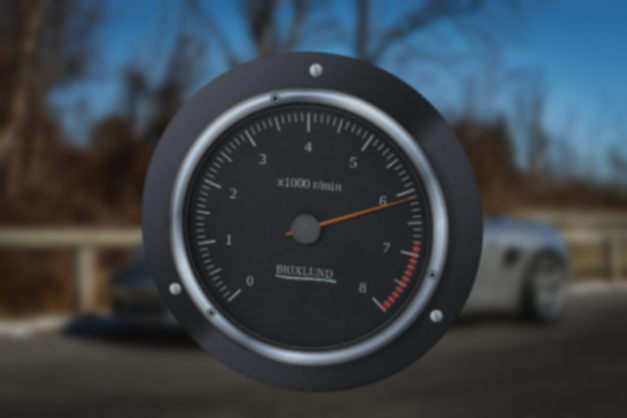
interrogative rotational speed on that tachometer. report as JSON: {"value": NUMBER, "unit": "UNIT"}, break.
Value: {"value": 6100, "unit": "rpm"}
